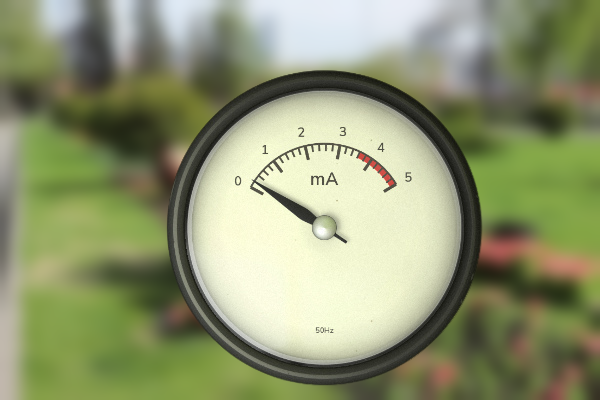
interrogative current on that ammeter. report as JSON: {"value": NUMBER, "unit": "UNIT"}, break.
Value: {"value": 0.2, "unit": "mA"}
